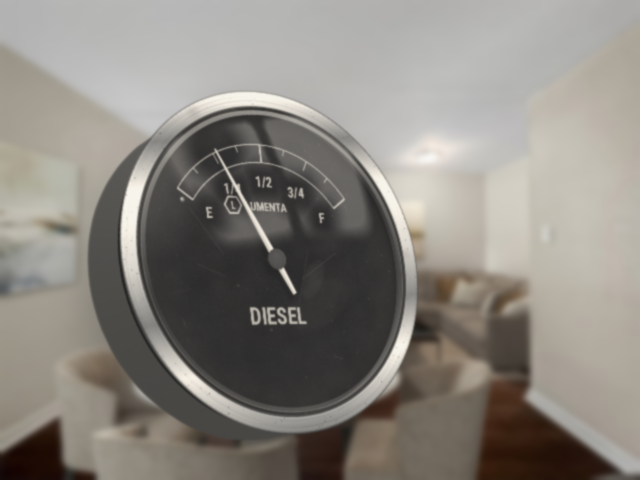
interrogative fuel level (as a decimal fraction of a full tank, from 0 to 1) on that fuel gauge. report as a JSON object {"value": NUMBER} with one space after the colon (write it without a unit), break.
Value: {"value": 0.25}
